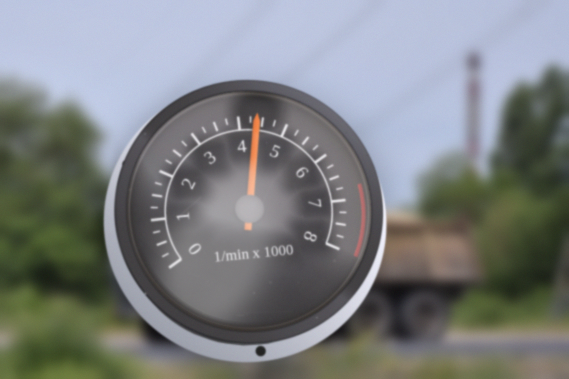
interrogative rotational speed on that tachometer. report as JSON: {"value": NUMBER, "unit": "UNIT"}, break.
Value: {"value": 4375, "unit": "rpm"}
